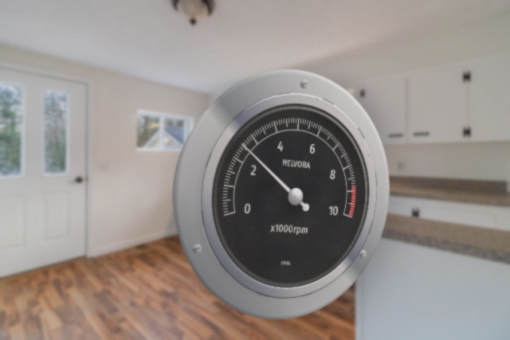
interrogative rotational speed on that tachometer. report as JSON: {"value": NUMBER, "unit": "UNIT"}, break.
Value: {"value": 2500, "unit": "rpm"}
